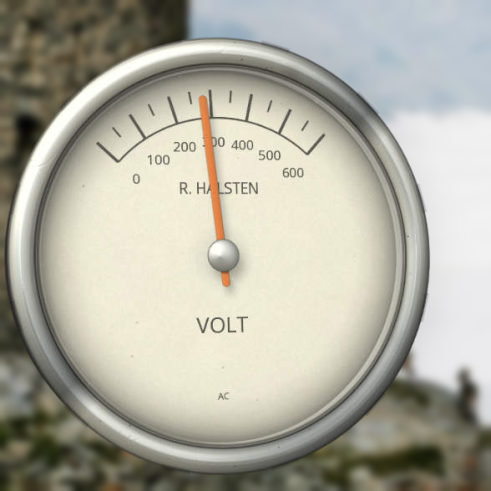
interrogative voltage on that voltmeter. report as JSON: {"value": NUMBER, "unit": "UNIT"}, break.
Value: {"value": 275, "unit": "V"}
